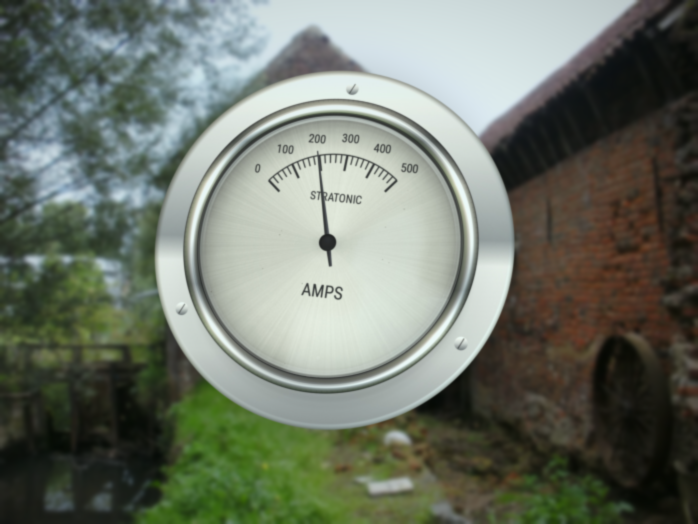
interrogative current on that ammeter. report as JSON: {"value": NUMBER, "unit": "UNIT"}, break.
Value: {"value": 200, "unit": "A"}
